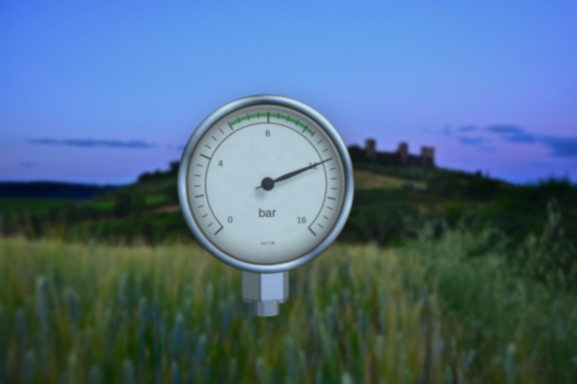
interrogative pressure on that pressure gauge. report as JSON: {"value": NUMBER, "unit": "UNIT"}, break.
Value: {"value": 12, "unit": "bar"}
